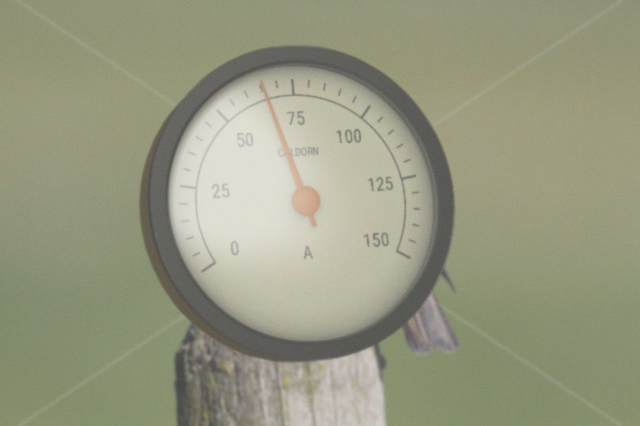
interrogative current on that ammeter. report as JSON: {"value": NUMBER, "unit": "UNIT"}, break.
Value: {"value": 65, "unit": "A"}
